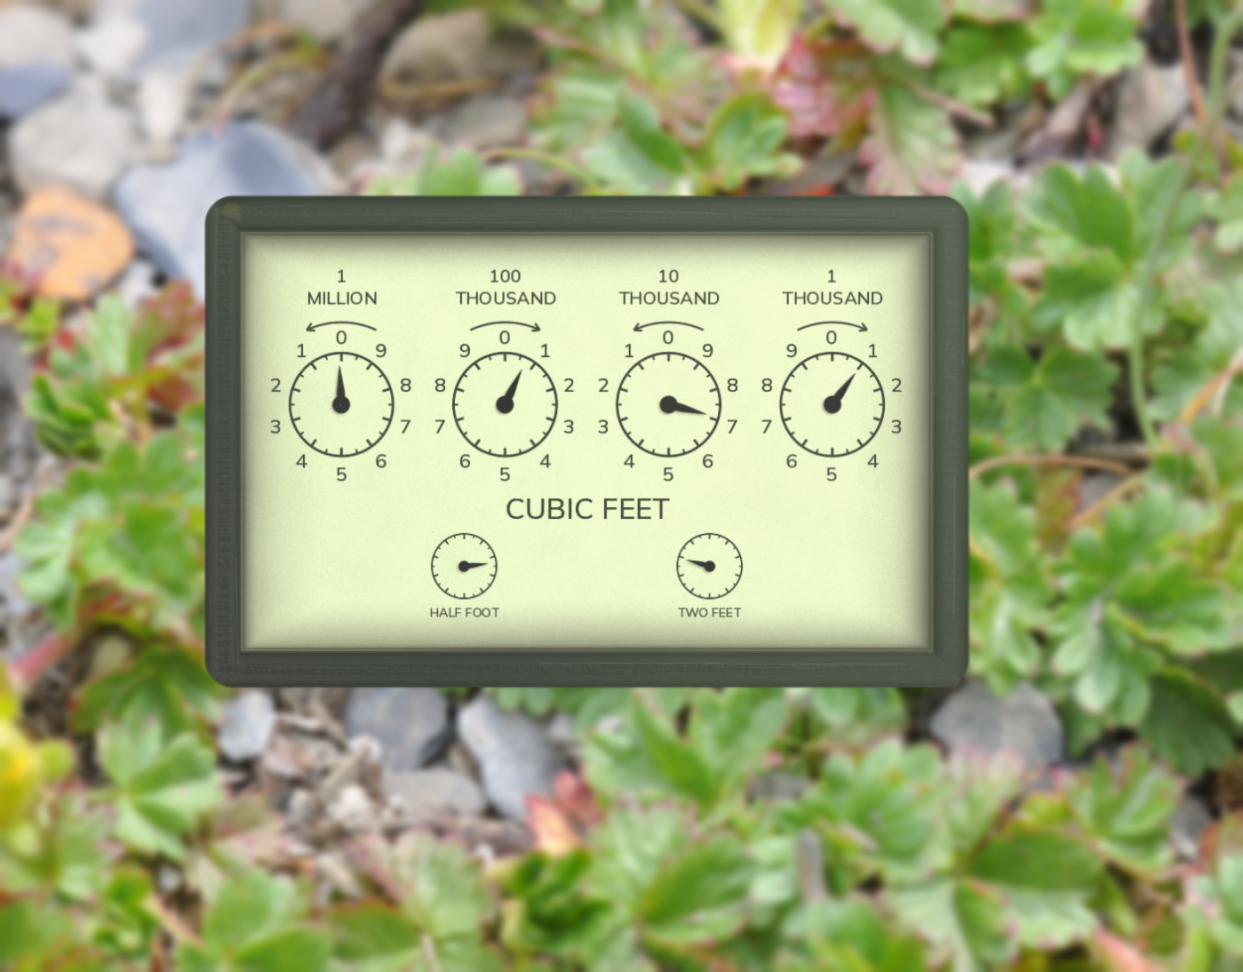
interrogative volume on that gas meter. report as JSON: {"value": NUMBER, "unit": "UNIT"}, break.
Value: {"value": 7100, "unit": "ft³"}
